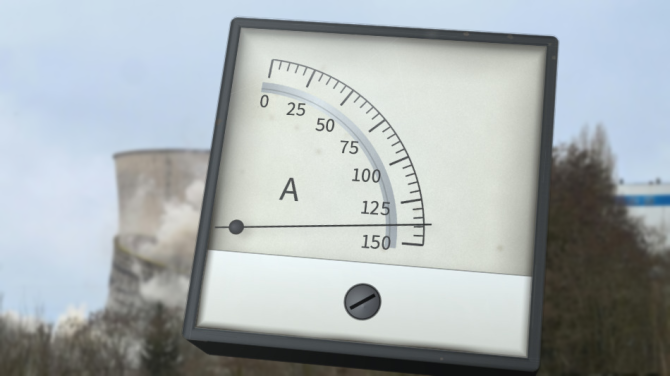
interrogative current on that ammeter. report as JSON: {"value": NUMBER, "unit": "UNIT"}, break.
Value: {"value": 140, "unit": "A"}
